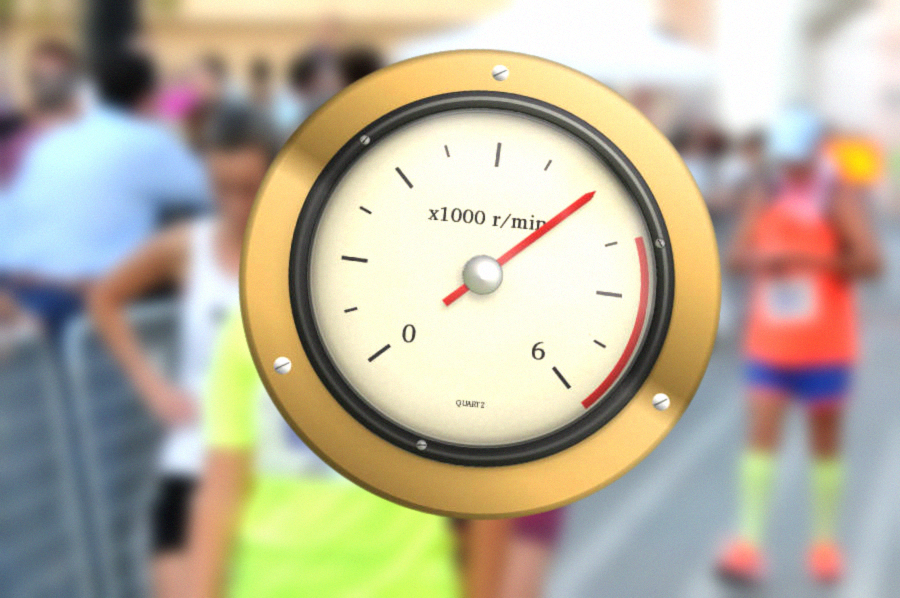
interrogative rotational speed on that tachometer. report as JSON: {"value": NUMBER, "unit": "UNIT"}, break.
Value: {"value": 4000, "unit": "rpm"}
